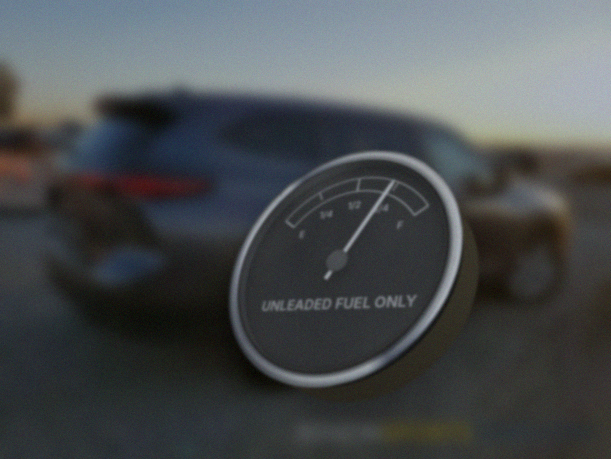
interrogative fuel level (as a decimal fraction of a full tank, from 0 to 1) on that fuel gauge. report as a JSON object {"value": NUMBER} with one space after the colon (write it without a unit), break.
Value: {"value": 0.75}
